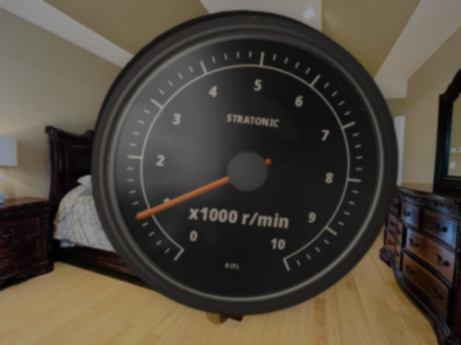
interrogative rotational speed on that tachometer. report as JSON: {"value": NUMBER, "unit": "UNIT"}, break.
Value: {"value": 1000, "unit": "rpm"}
